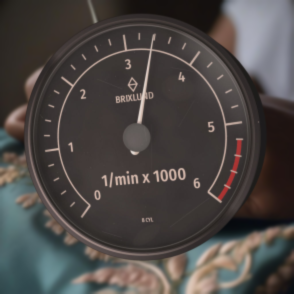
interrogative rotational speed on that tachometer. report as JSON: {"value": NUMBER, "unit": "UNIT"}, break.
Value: {"value": 3400, "unit": "rpm"}
